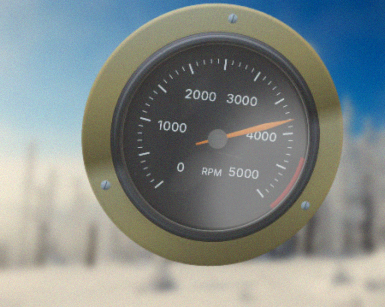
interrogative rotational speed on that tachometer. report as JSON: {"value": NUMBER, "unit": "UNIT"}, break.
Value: {"value": 3800, "unit": "rpm"}
